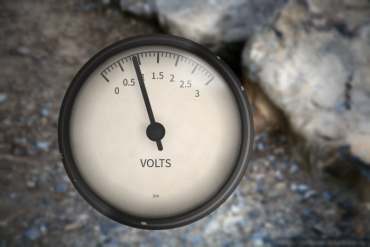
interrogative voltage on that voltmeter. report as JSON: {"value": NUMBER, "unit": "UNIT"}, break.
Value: {"value": 0.9, "unit": "V"}
